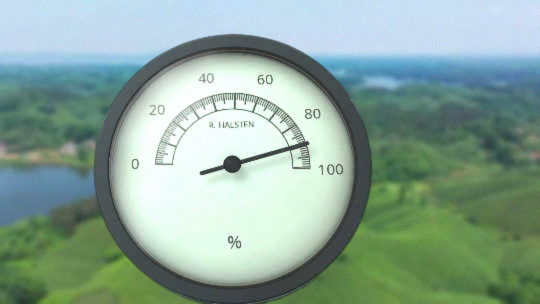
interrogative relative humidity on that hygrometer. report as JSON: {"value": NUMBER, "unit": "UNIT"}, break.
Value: {"value": 90, "unit": "%"}
